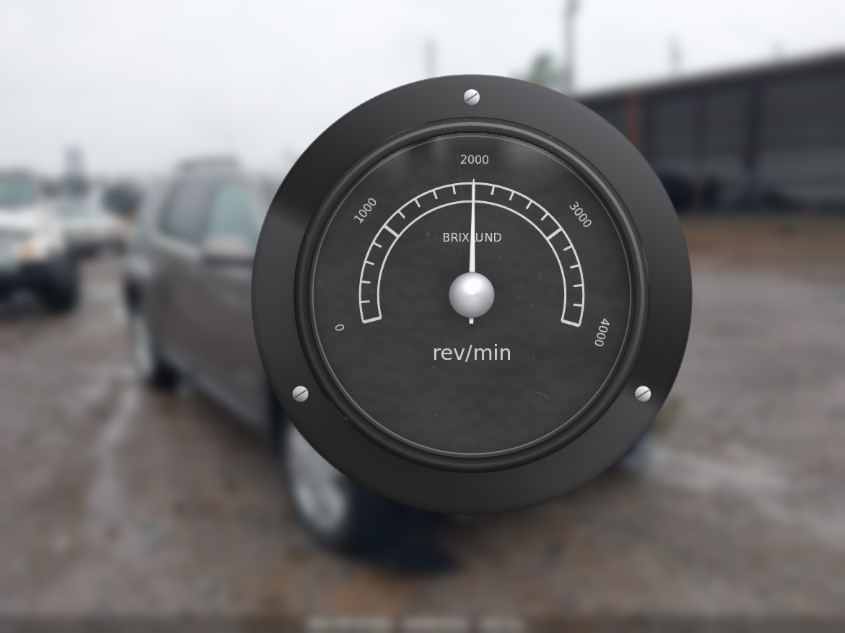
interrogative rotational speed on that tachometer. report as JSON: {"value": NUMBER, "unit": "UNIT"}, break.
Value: {"value": 2000, "unit": "rpm"}
